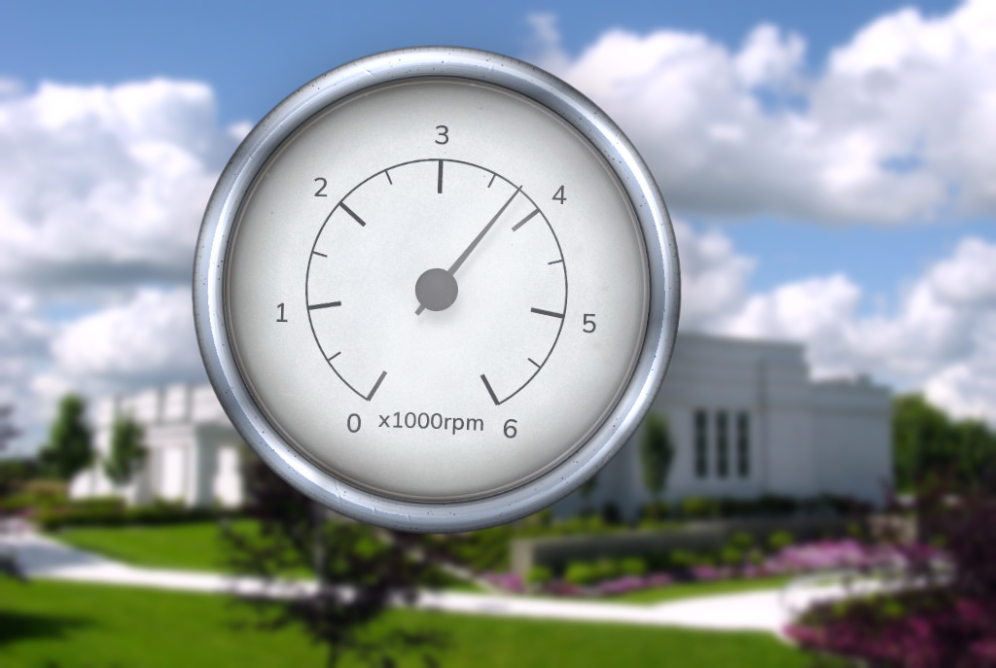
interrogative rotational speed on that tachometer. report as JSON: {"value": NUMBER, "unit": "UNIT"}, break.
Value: {"value": 3750, "unit": "rpm"}
